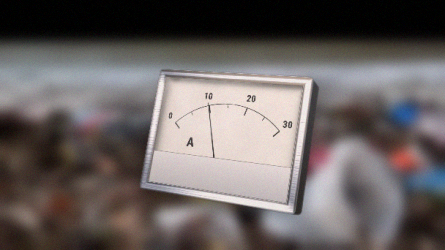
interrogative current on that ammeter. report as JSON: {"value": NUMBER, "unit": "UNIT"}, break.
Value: {"value": 10, "unit": "A"}
